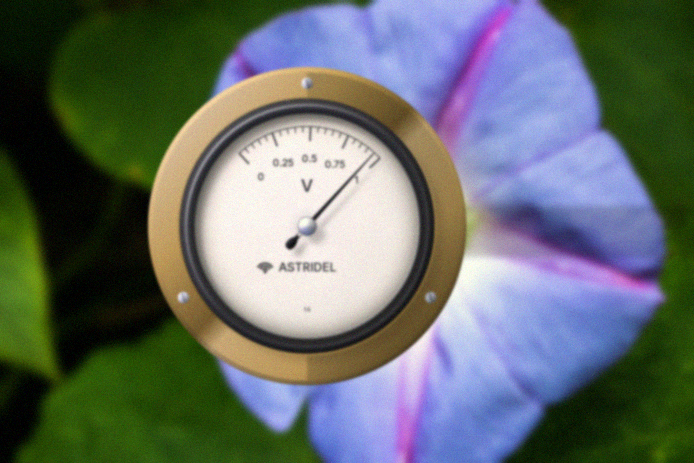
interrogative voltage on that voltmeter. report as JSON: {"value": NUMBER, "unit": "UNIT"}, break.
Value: {"value": 0.95, "unit": "V"}
